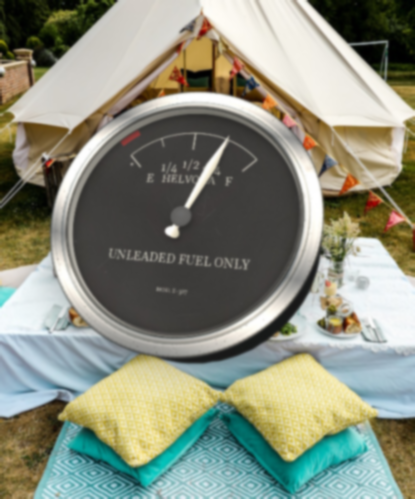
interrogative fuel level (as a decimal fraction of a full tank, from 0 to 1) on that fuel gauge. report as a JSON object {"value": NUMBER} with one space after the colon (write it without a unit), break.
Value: {"value": 0.75}
